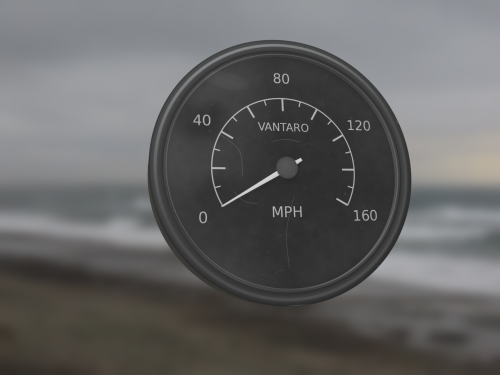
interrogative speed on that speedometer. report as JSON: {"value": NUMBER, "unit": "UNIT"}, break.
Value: {"value": 0, "unit": "mph"}
